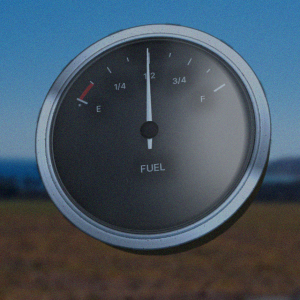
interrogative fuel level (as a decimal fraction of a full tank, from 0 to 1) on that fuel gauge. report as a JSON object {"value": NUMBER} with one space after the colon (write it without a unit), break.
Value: {"value": 0.5}
